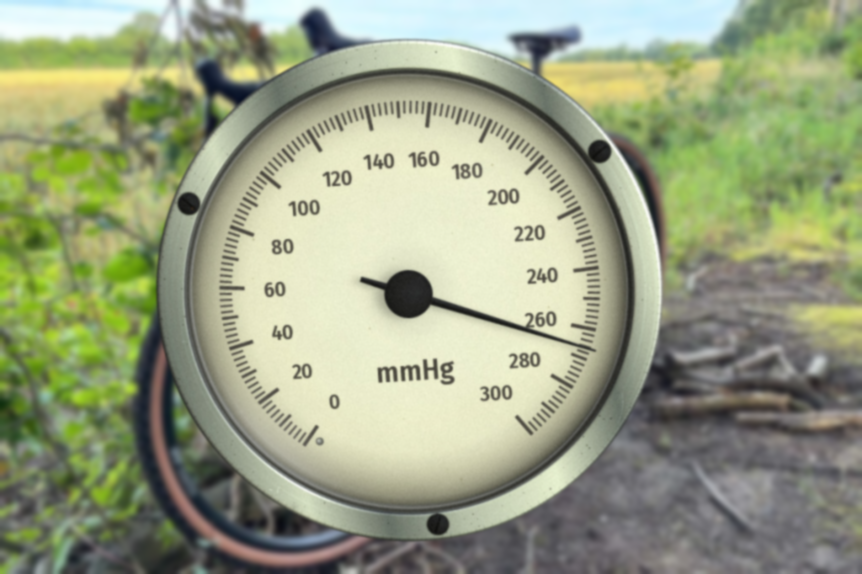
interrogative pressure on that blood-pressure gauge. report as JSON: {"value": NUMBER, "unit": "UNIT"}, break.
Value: {"value": 266, "unit": "mmHg"}
